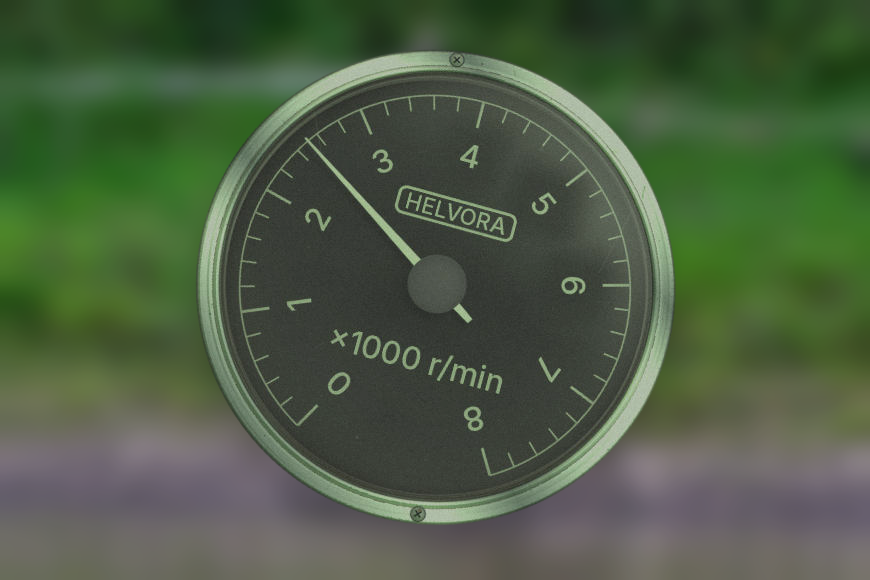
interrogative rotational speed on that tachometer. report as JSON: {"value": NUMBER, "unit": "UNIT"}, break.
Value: {"value": 2500, "unit": "rpm"}
